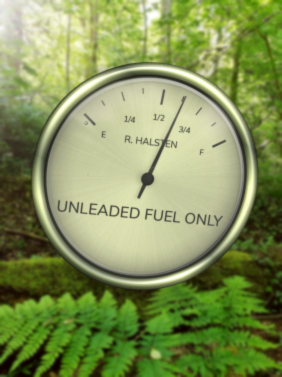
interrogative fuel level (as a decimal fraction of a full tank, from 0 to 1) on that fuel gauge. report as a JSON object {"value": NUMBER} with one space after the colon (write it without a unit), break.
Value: {"value": 0.625}
